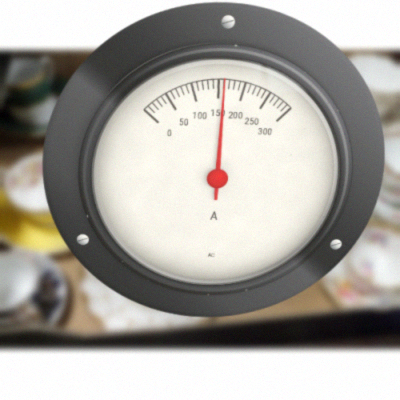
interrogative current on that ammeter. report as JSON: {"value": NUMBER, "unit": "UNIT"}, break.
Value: {"value": 160, "unit": "A"}
